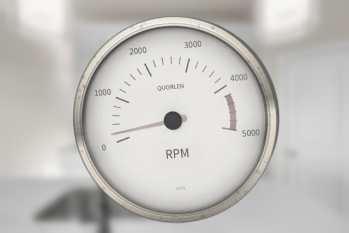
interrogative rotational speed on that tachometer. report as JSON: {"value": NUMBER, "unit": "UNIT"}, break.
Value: {"value": 200, "unit": "rpm"}
